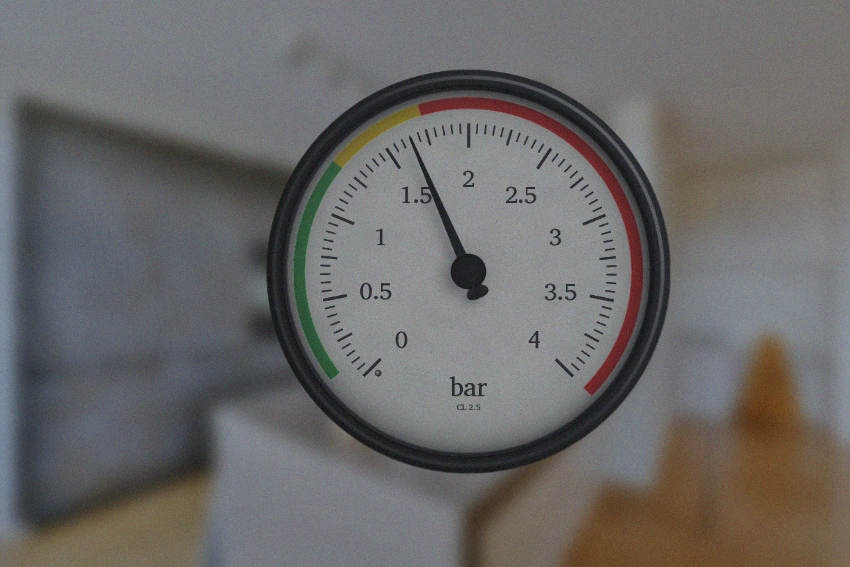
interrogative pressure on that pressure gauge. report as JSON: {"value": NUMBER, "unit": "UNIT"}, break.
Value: {"value": 1.65, "unit": "bar"}
